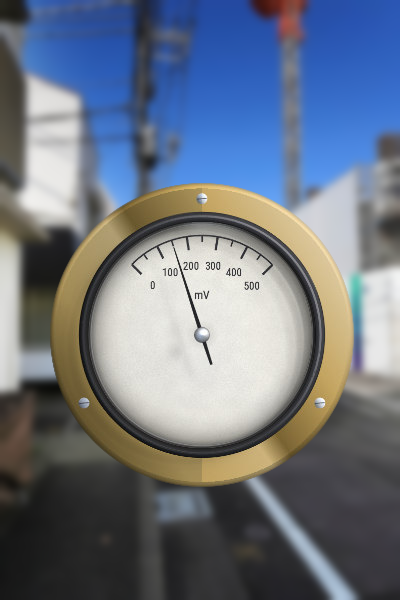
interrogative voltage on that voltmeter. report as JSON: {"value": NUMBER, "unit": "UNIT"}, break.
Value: {"value": 150, "unit": "mV"}
